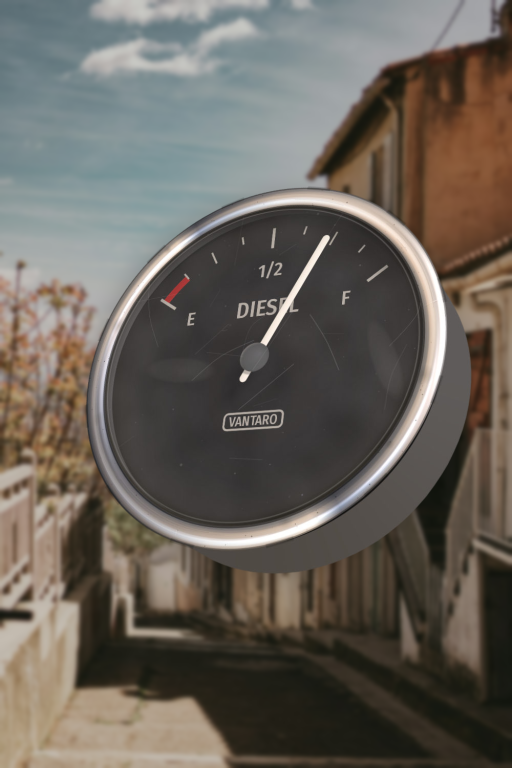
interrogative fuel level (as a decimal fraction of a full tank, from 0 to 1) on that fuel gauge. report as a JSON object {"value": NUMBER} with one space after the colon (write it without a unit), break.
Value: {"value": 0.75}
